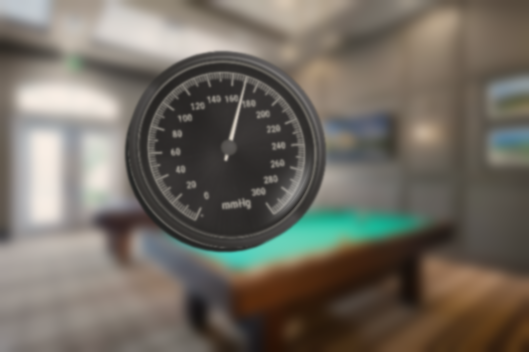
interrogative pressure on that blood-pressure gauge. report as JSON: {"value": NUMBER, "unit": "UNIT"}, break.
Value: {"value": 170, "unit": "mmHg"}
